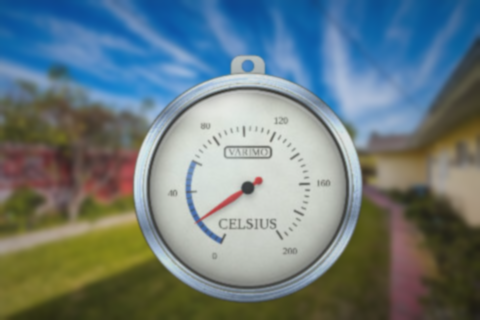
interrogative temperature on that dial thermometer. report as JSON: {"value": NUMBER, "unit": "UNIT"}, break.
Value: {"value": 20, "unit": "°C"}
